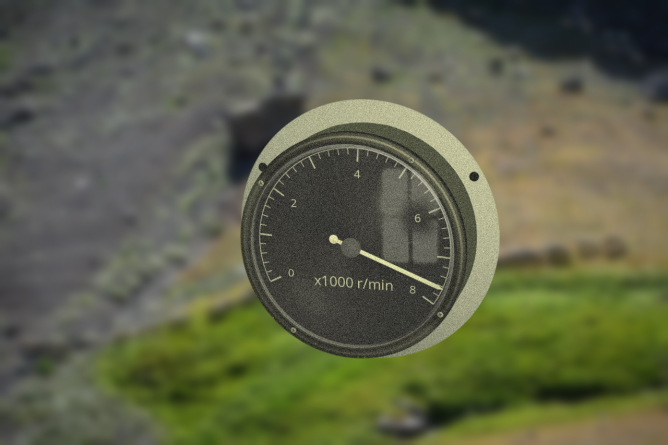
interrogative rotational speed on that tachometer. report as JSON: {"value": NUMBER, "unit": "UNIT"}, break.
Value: {"value": 7600, "unit": "rpm"}
